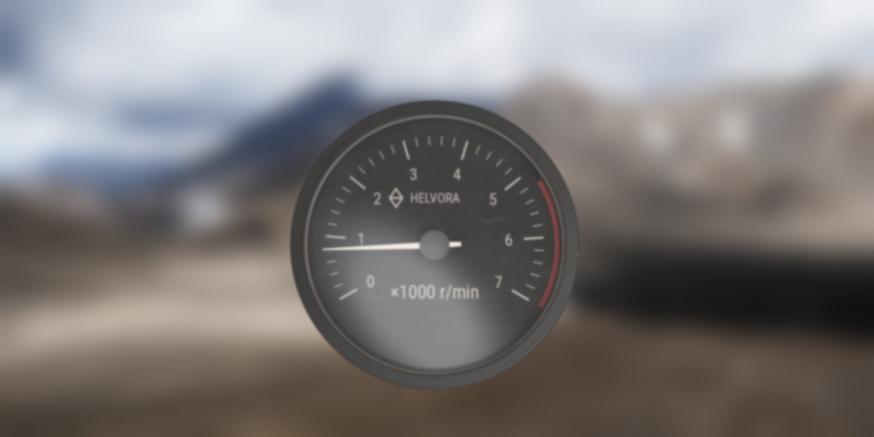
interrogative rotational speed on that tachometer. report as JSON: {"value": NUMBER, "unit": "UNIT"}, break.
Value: {"value": 800, "unit": "rpm"}
